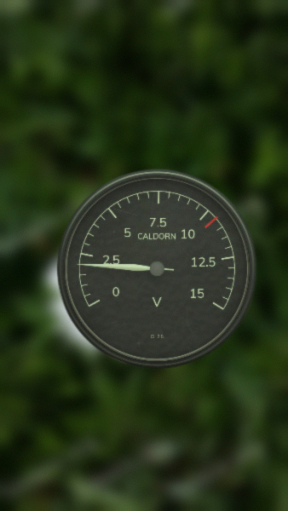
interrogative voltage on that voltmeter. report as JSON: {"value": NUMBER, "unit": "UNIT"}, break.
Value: {"value": 2, "unit": "V"}
